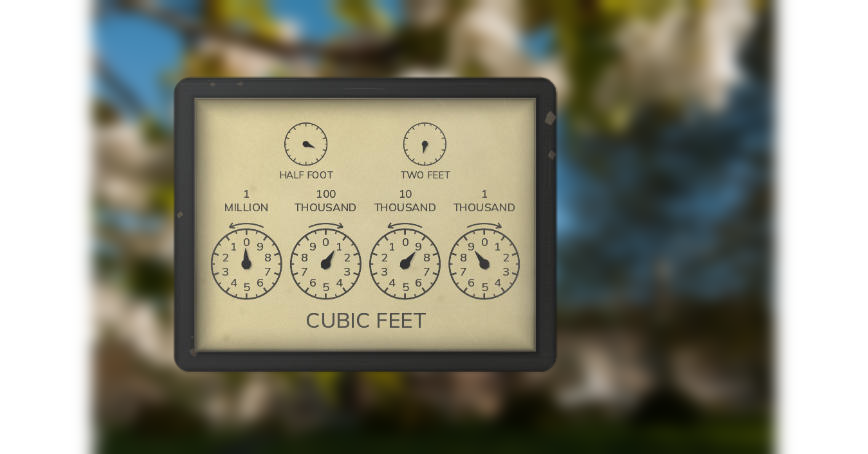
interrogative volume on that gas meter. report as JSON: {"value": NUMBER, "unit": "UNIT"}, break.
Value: {"value": 8900, "unit": "ft³"}
